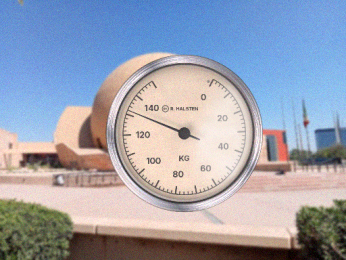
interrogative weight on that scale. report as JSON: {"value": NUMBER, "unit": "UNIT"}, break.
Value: {"value": 132, "unit": "kg"}
